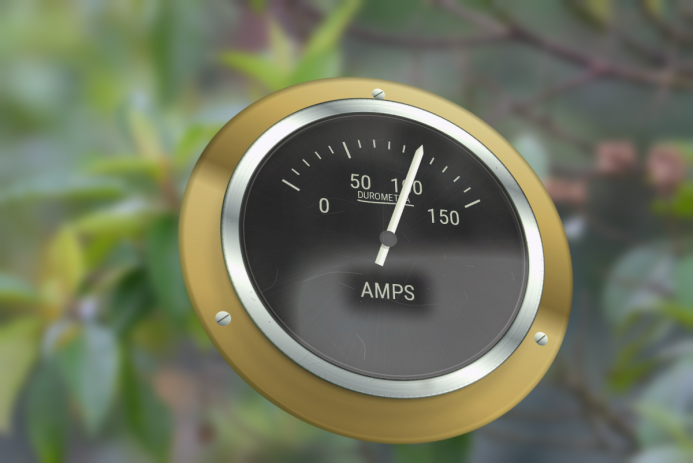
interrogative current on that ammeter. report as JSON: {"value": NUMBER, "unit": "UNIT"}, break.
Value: {"value": 100, "unit": "A"}
